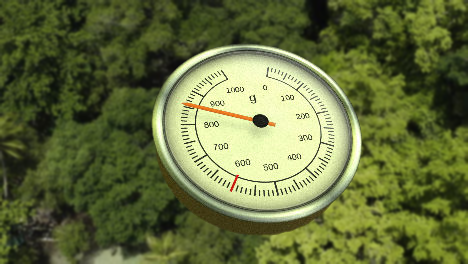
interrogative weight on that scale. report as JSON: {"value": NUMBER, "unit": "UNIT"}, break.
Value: {"value": 850, "unit": "g"}
